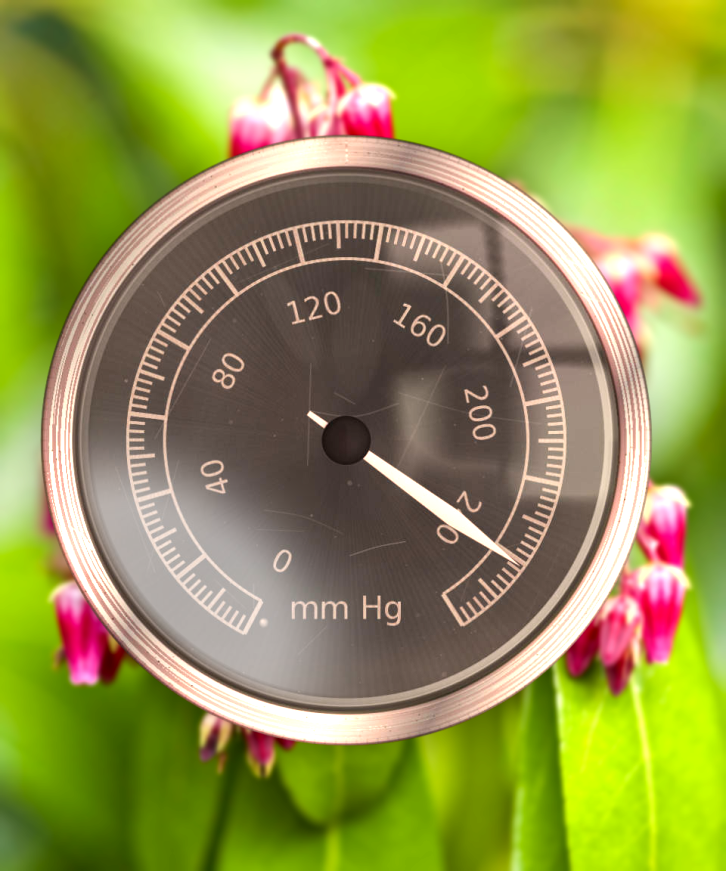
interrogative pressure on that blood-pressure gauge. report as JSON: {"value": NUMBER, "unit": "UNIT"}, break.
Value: {"value": 241, "unit": "mmHg"}
